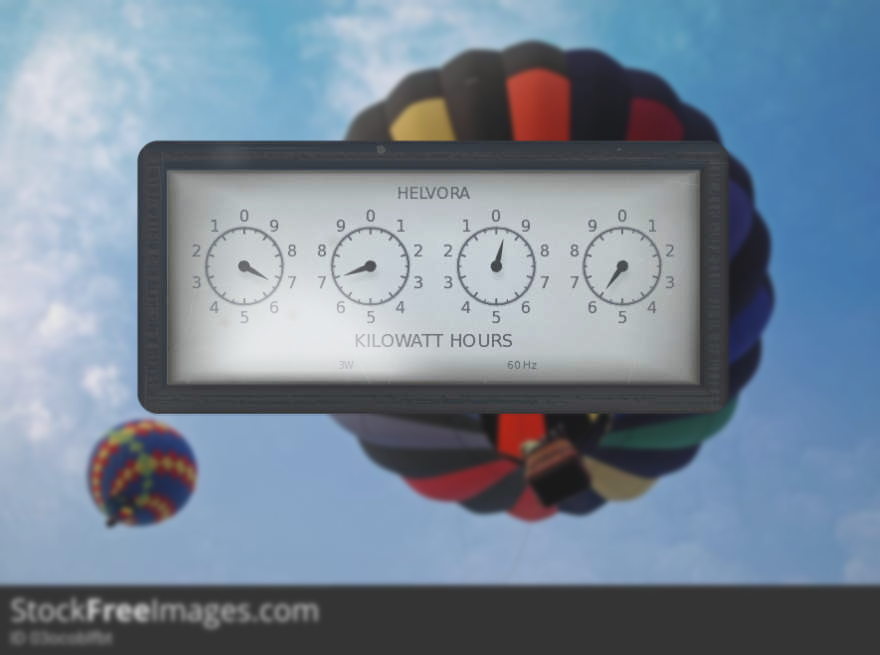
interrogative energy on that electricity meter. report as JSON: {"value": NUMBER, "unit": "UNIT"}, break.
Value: {"value": 6696, "unit": "kWh"}
